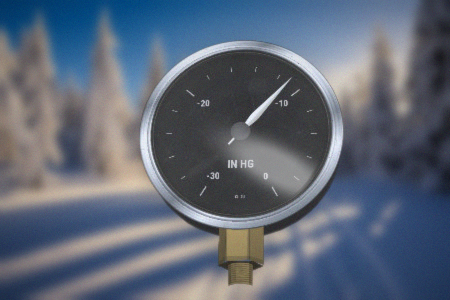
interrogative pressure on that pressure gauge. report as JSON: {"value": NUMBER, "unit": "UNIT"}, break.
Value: {"value": -11, "unit": "inHg"}
